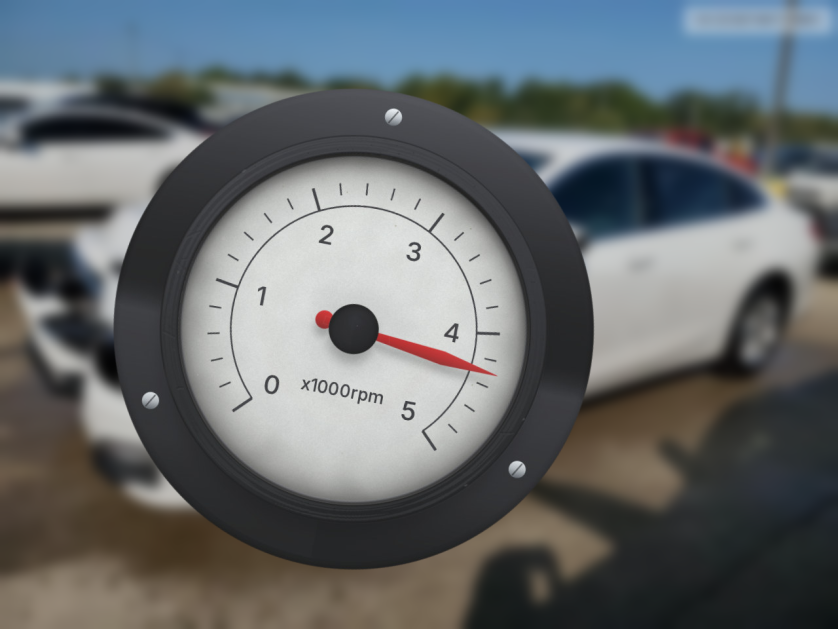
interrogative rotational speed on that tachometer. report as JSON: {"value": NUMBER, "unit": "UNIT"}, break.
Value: {"value": 4300, "unit": "rpm"}
